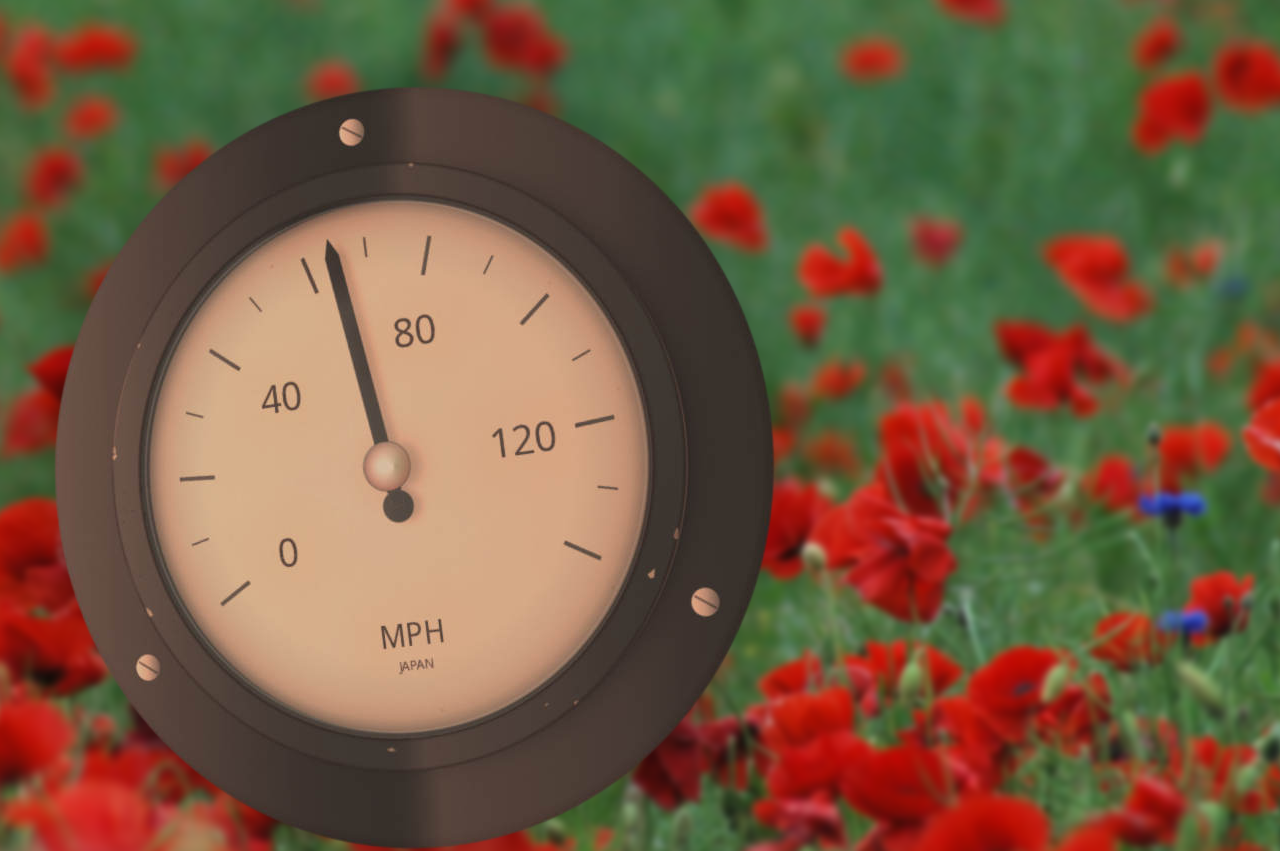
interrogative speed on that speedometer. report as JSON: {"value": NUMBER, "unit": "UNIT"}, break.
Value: {"value": 65, "unit": "mph"}
